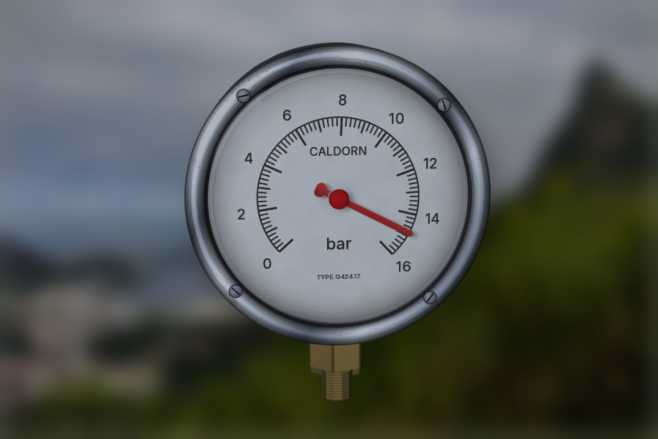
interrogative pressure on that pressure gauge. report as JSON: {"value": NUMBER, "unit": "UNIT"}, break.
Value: {"value": 14.8, "unit": "bar"}
